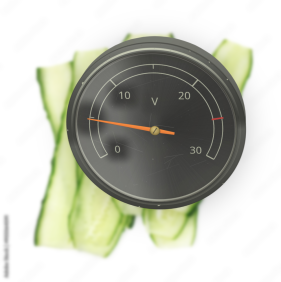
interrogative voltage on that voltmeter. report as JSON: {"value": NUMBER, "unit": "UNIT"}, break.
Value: {"value": 5, "unit": "V"}
